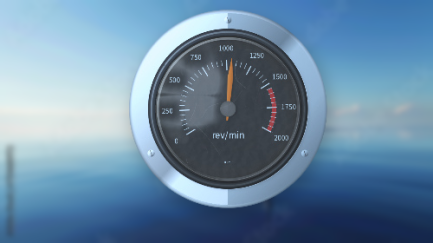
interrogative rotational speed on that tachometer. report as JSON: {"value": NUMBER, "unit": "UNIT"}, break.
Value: {"value": 1050, "unit": "rpm"}
